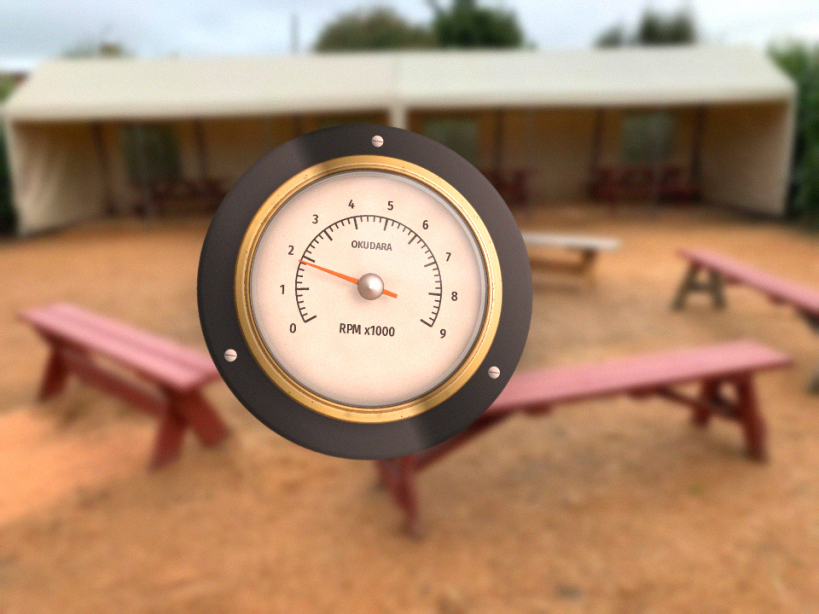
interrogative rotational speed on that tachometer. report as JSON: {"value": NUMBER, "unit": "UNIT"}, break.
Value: {"value": 1800, "unit": "rpm"}
